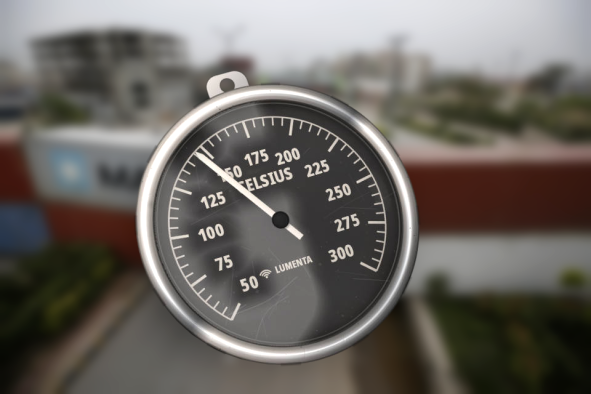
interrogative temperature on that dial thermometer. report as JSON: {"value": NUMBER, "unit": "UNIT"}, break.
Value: {"value": 145, "unit": "°C"}
